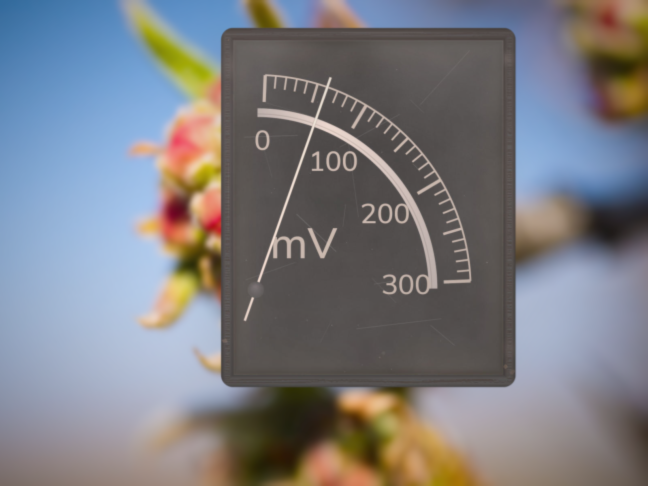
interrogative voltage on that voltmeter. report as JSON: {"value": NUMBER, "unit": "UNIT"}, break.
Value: {"value": 60, "unit": "mV"}
